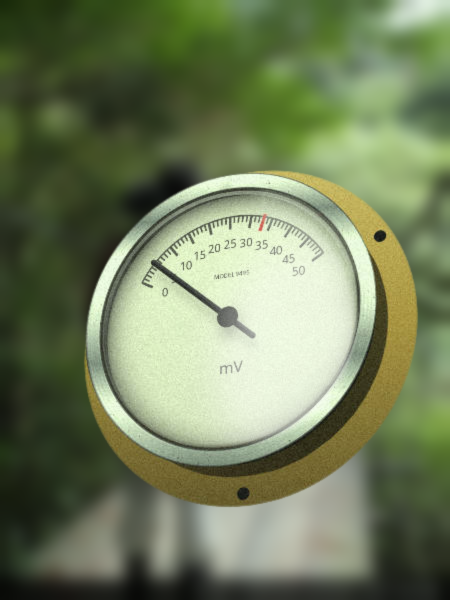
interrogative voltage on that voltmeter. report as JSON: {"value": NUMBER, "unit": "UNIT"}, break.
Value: {"value": 5, "unit": "mV"}
